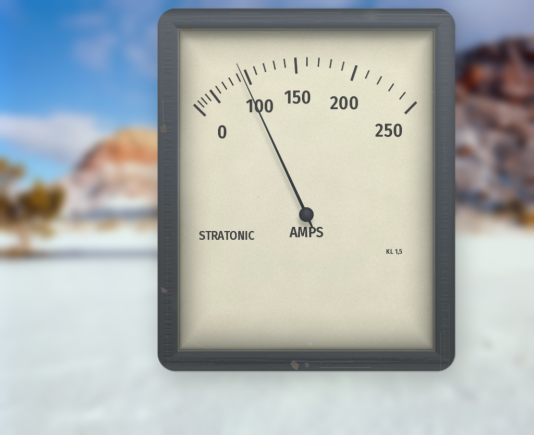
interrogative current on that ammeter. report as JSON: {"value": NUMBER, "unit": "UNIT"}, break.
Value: {"value": 95, "unit": "A"}
